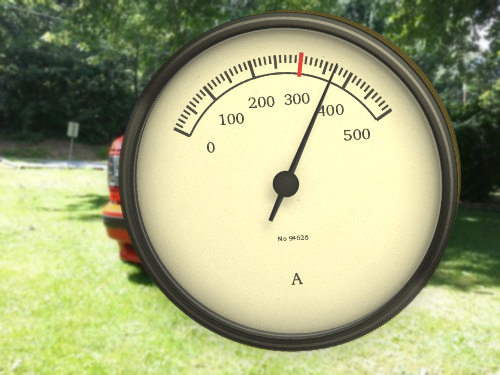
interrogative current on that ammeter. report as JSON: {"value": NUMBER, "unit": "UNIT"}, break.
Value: {"value": 370, "unit": "A"}
